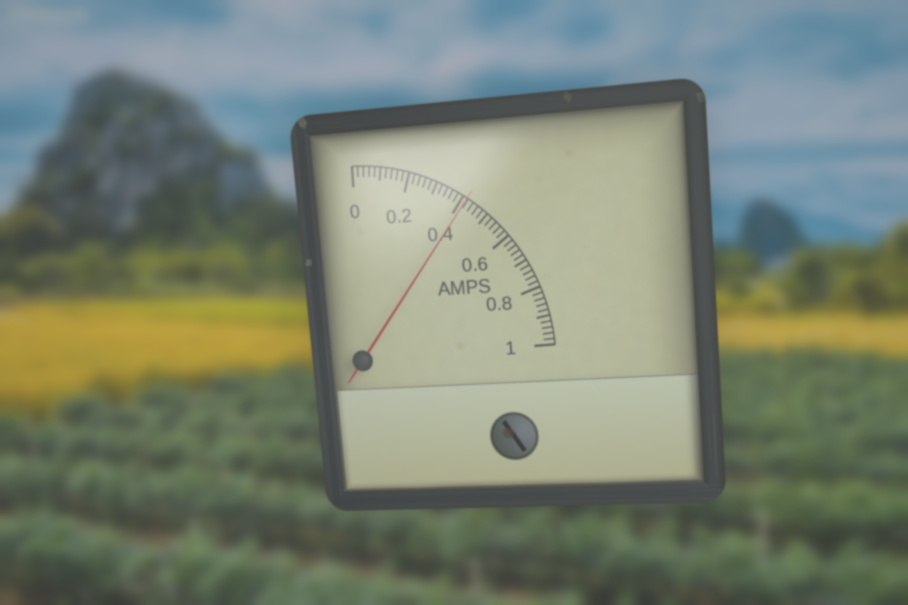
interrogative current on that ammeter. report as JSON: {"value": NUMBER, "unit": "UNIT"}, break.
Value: {"value": 0.42, "unit": "A"}
